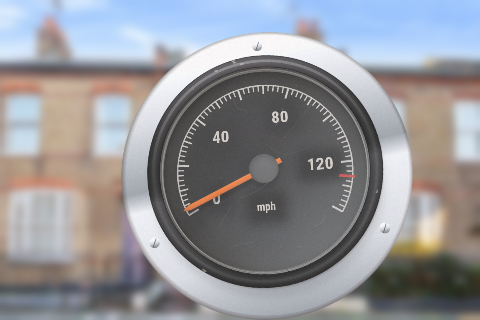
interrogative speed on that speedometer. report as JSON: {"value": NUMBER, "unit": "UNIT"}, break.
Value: {"value": 2, "unit": "mph"}
